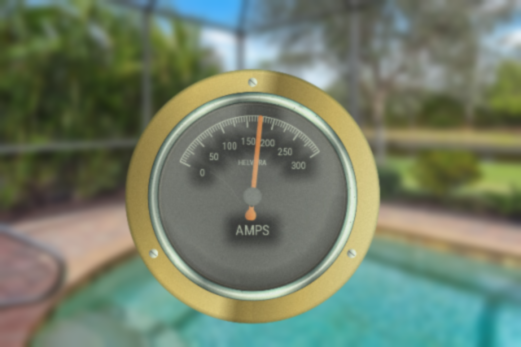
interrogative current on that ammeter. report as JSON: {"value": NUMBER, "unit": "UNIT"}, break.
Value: {"value": 175, "unit": "A"}
